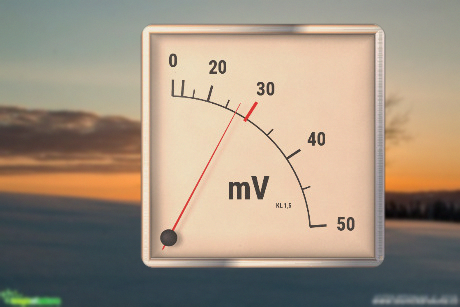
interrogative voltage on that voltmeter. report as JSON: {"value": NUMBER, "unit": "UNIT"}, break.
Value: {"value": 27.5, "unit": "mV"}
